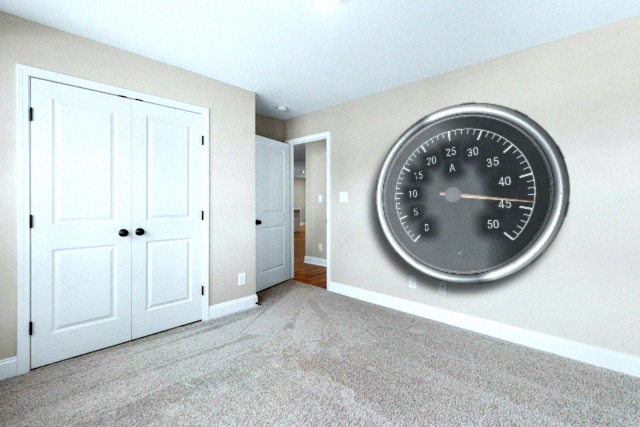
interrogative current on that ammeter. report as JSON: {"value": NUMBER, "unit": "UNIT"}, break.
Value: {"value": 44, "unit": "A"}
